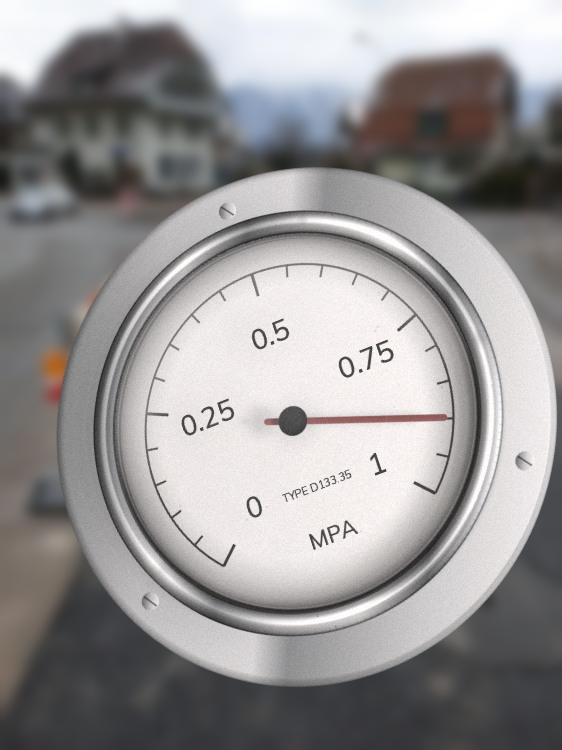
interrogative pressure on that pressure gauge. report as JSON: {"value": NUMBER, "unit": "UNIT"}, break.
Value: {"value": 0.9, "unit": "MPa"}
